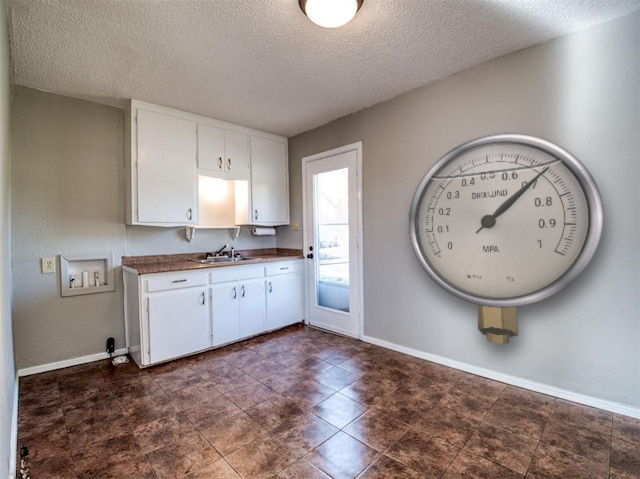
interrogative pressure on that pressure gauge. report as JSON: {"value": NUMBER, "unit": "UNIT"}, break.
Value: {"value": 0.7, "unit": "MPa"}
